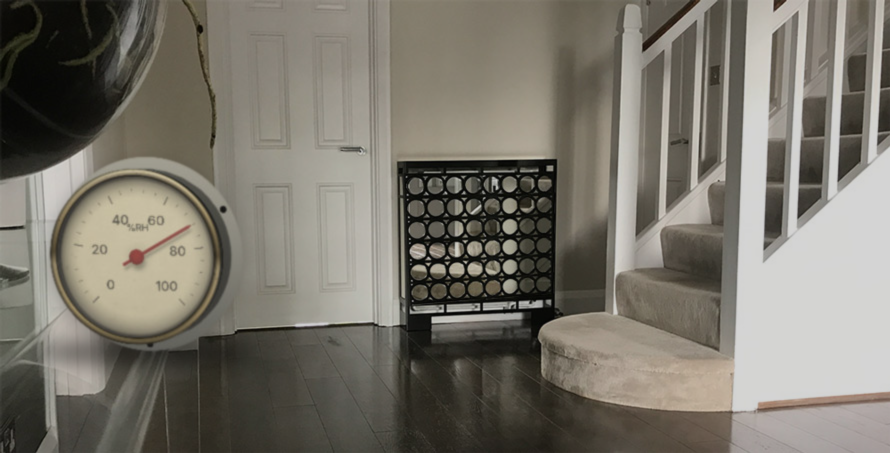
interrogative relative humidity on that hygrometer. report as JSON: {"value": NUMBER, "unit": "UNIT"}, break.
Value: {"value": 72, "unit": "%"}
